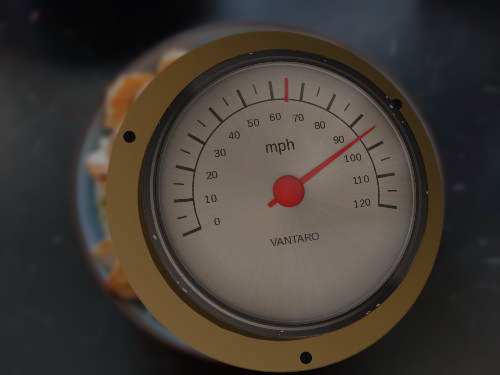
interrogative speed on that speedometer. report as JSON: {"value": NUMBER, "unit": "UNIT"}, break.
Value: {"value": 95, "unit": "mph"}
